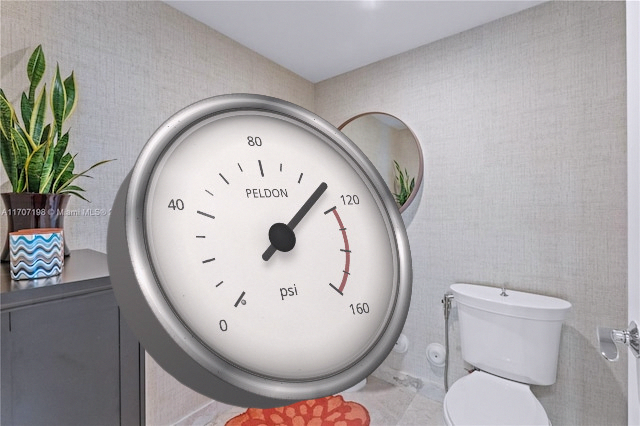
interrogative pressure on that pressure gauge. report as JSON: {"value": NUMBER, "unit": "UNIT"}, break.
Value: {"value": 110, "unit": "psi"}
